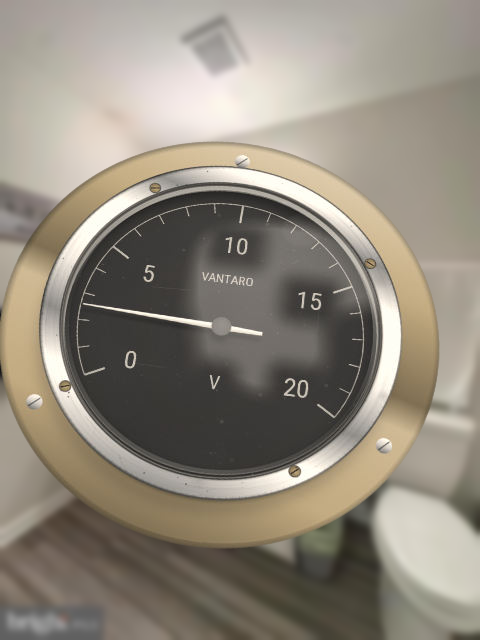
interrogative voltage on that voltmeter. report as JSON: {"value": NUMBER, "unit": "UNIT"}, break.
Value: {"value": 2.5, "unit": "V"}
